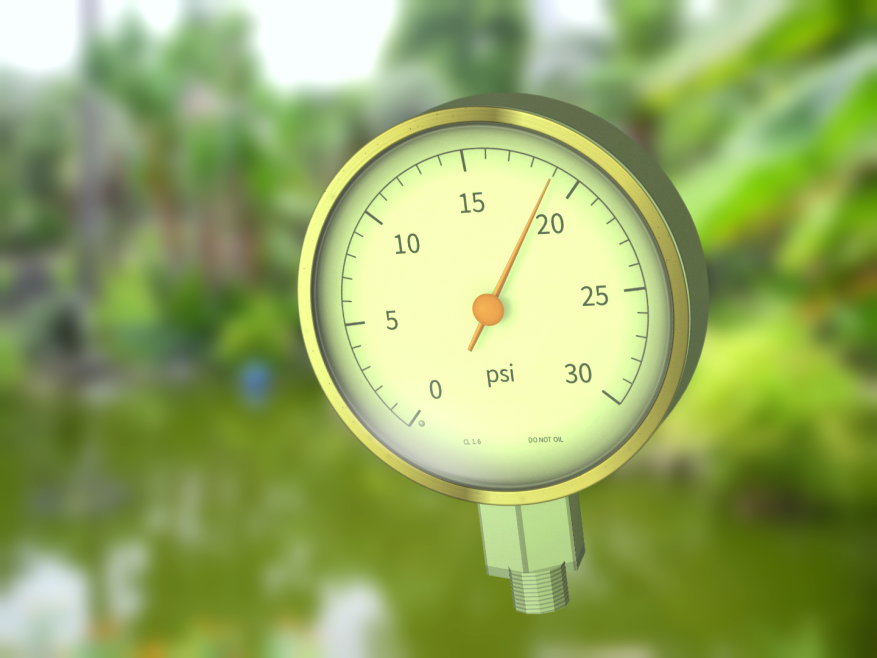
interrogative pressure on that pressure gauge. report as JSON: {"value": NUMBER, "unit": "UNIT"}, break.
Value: {"value": 19, "unit": "psi"}
